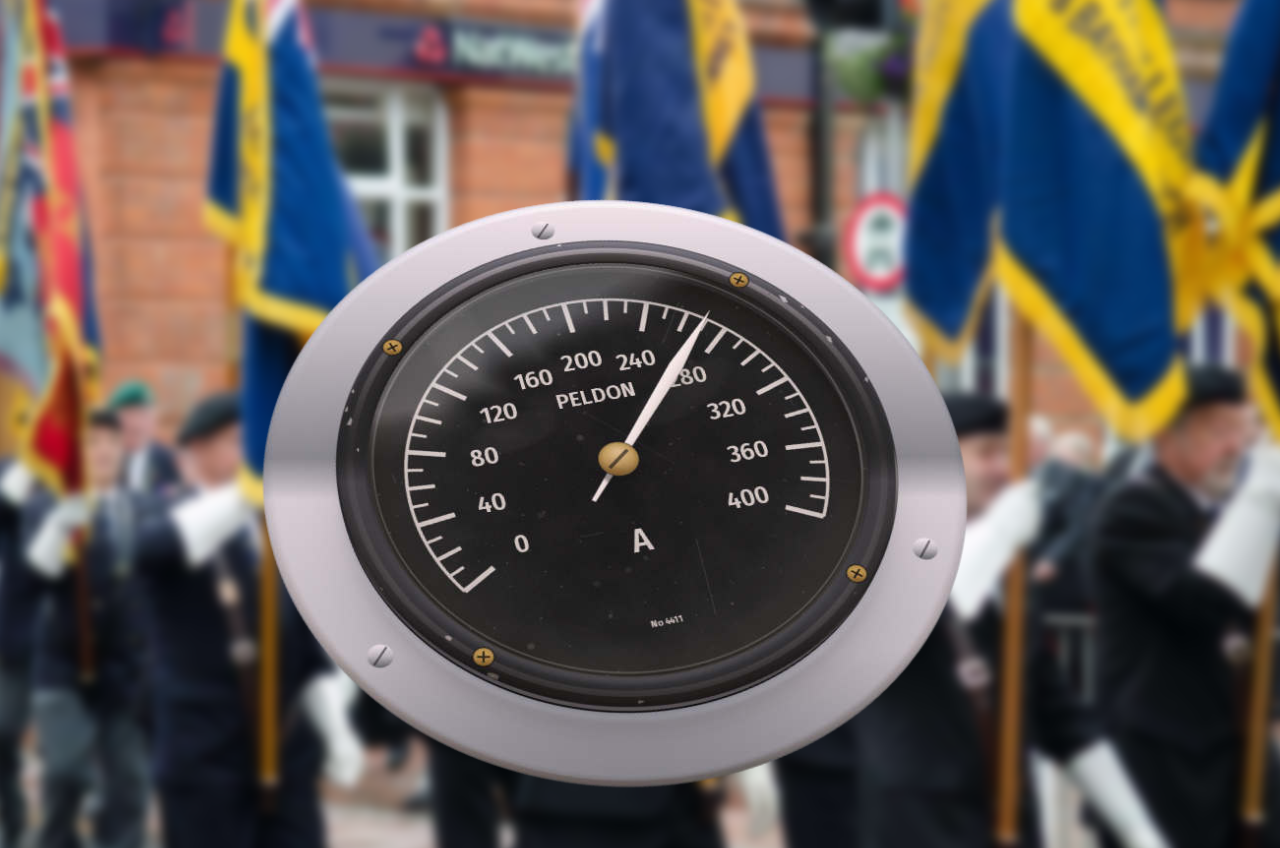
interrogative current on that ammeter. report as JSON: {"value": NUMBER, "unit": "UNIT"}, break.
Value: {"value": 270, "unit": "A"}
